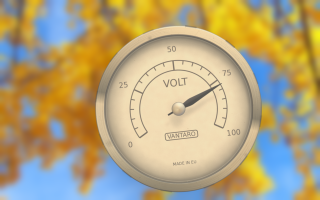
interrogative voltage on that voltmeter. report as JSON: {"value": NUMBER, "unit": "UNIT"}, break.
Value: {"value": 77.5, "unit": "V"}
